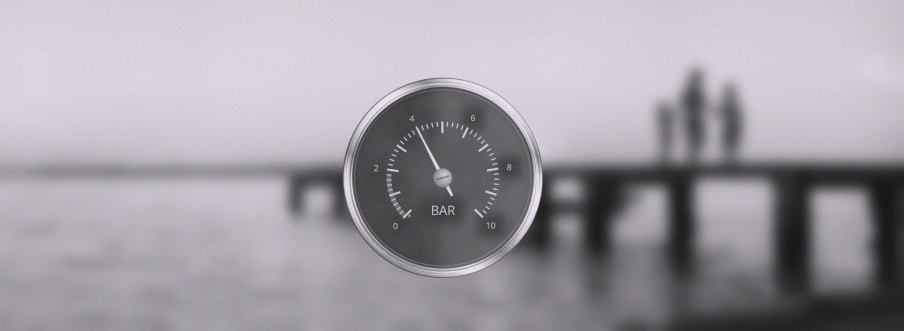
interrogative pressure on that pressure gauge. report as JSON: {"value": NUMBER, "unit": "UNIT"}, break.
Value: {"value": 4, "unit": "bar"}
